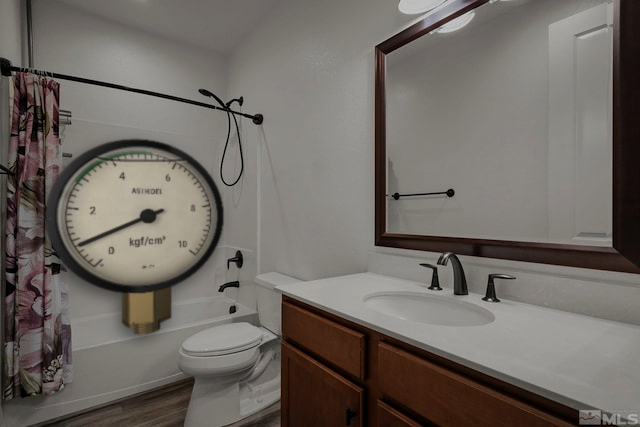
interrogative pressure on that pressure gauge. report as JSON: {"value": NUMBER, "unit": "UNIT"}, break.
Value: {"value": 0.8, "unit": "kg/cm²"}
